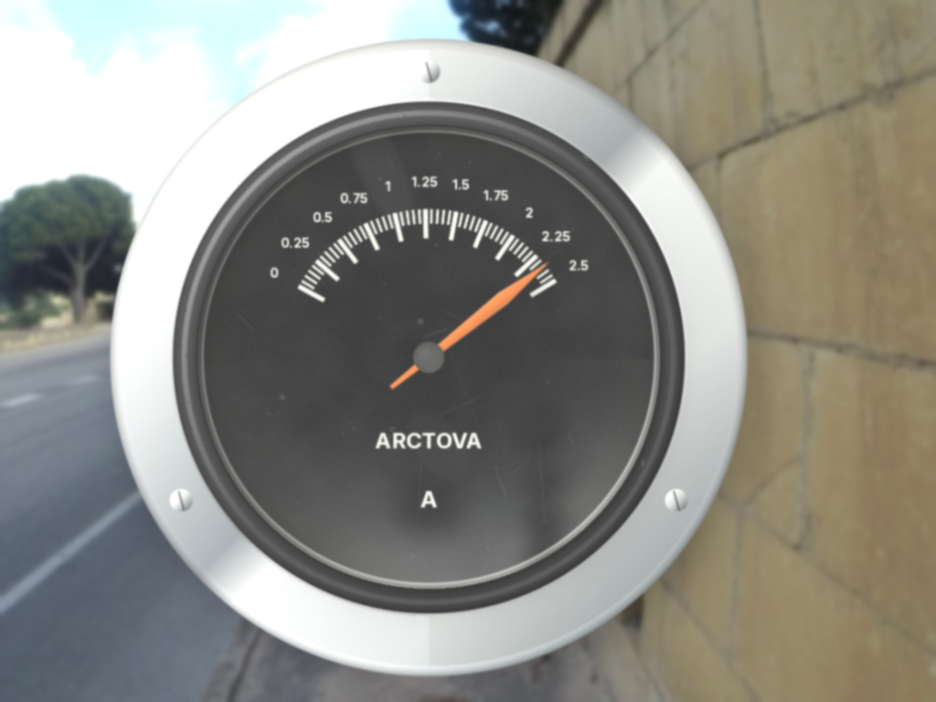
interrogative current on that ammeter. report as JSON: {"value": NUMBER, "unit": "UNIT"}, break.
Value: {"value": 2.35, "unit": "A"}
